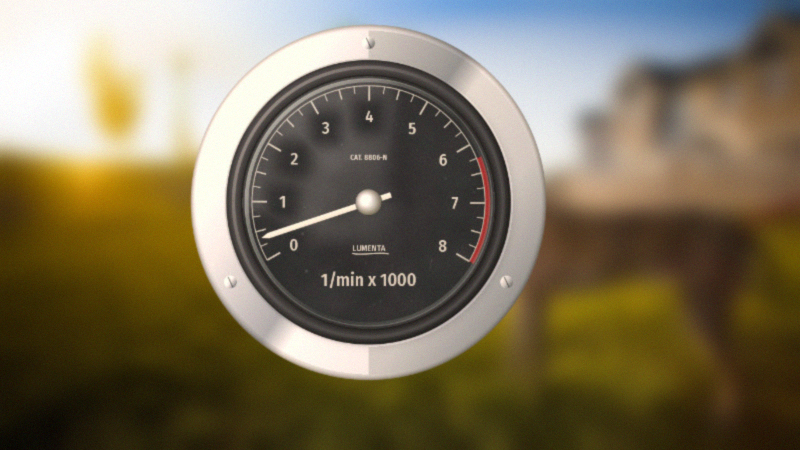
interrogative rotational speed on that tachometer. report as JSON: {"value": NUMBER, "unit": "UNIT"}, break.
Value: {"value": 375, "unit": "rpm"}
